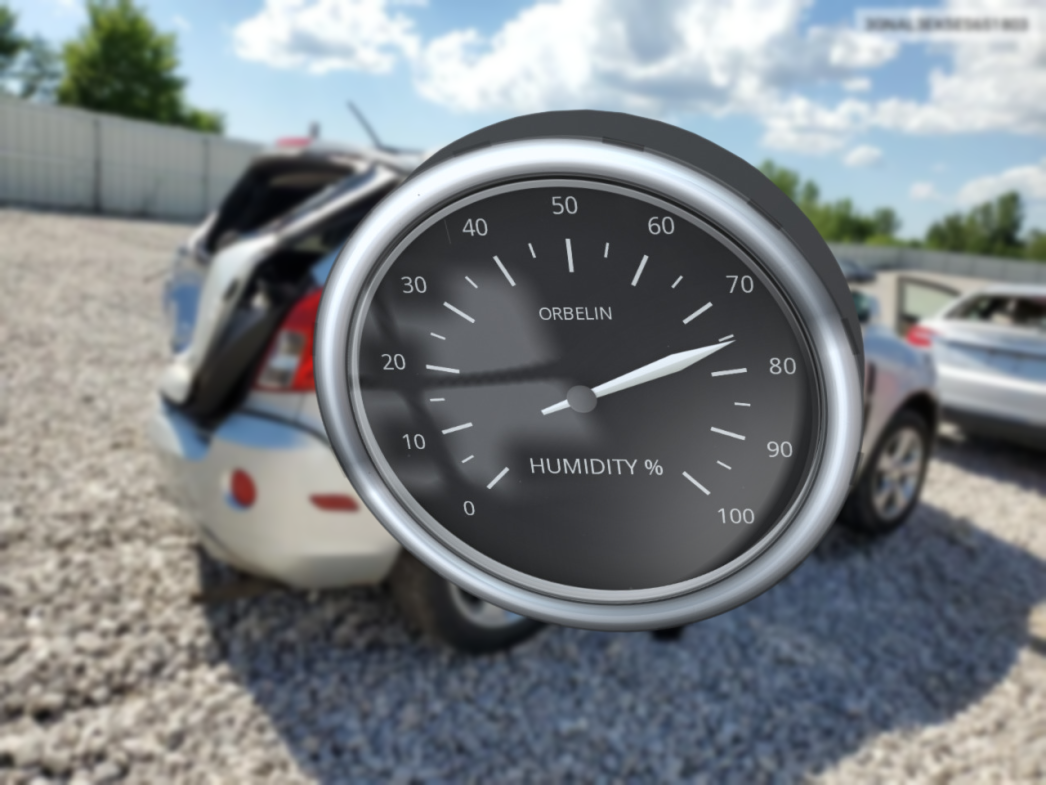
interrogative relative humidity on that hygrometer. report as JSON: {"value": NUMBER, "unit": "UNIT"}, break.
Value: {"value": 75, "unit": "%"}
